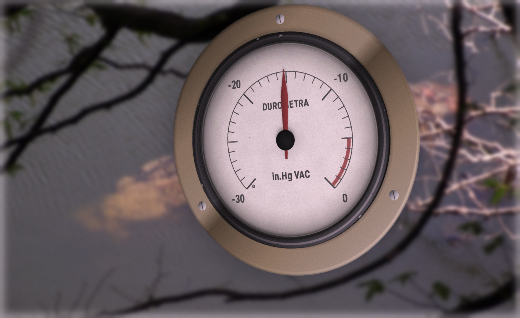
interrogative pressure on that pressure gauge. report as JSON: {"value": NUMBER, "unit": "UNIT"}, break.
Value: {"value": -15, "unit": "inHg"}
